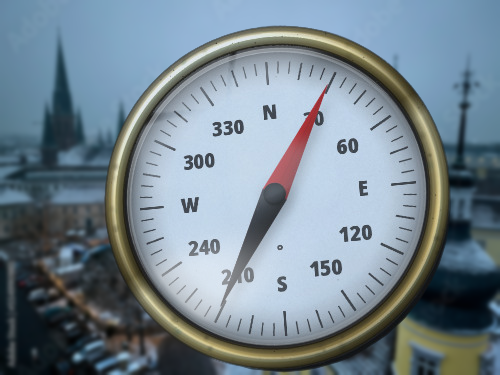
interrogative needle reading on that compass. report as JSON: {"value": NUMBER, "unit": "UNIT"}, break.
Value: {"value": 30, "unit": "°"}
